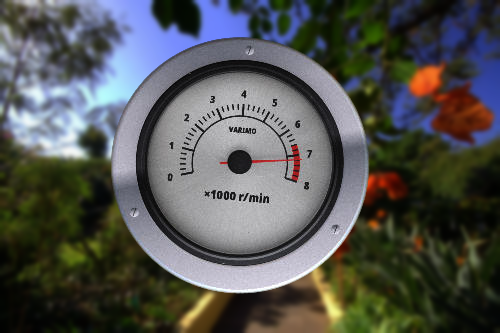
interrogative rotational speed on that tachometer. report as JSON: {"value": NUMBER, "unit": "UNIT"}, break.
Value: {"value": 7200, "unit": "rpm"}
